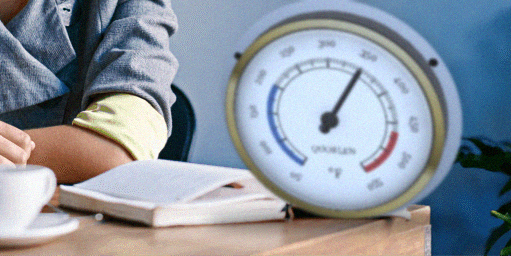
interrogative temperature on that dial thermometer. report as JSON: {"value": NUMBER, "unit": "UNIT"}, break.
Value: {"value": 350, "unit": "°F"}
